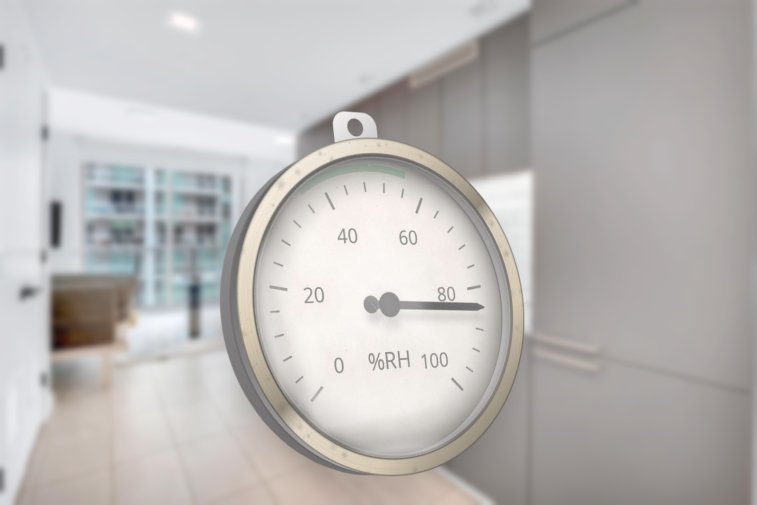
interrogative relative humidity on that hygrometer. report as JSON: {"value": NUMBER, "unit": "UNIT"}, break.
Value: {"value": 84, "unit": "%"}
